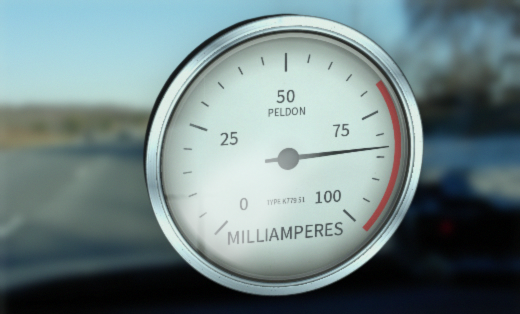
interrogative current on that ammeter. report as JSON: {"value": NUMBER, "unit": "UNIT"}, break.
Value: {"value": 82.5, "unit": "mA"}
